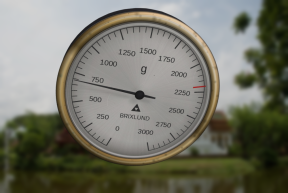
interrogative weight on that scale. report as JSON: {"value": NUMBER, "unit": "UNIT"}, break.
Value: {"value": 700, "unit": "g"}
